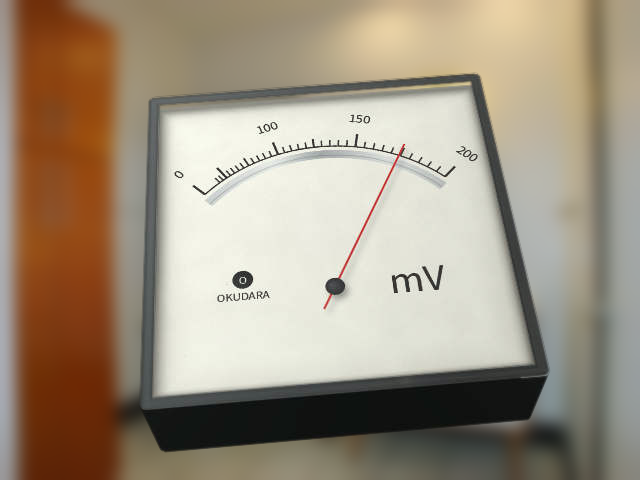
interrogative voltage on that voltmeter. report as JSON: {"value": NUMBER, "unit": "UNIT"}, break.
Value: {"value": 175, "unit": "mV"}
